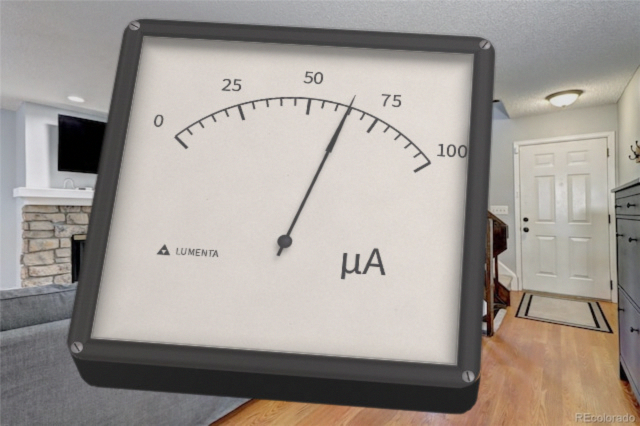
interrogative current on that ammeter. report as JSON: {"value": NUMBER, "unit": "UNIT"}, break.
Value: {"value": 65, "unit": "µA"}
